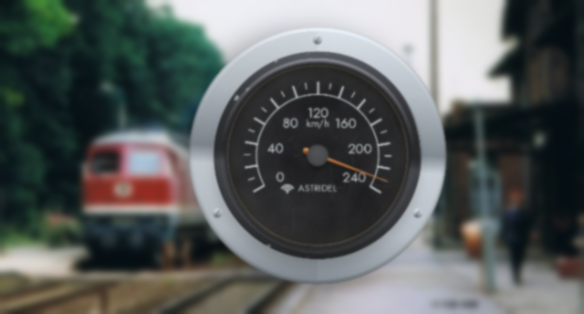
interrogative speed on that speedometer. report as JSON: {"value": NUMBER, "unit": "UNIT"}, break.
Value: {"value": 230, "unit": "km/h"}
